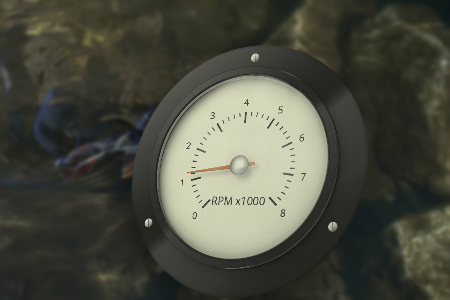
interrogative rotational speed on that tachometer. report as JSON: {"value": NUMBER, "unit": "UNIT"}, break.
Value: {"value": 1200, "unit": "rpm"}
